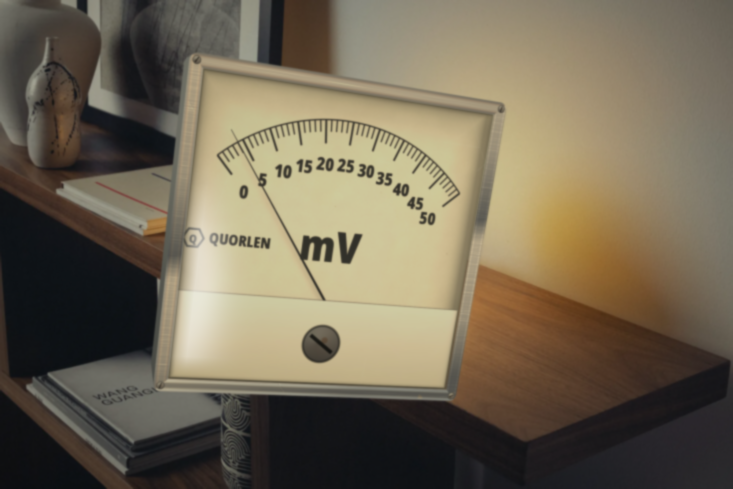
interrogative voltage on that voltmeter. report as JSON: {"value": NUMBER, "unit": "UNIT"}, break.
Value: {"value": 4, "unit": "mV"}
